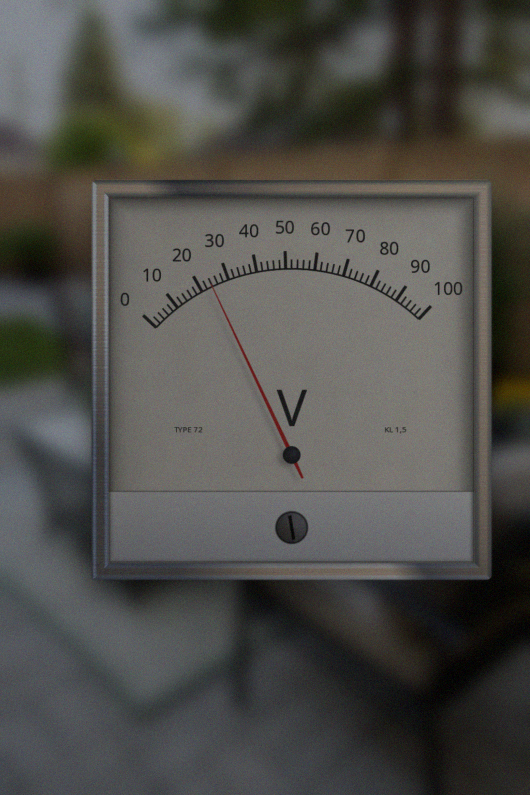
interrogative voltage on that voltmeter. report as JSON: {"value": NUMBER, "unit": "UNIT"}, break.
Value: {"value": 24, "unit": "V"}
